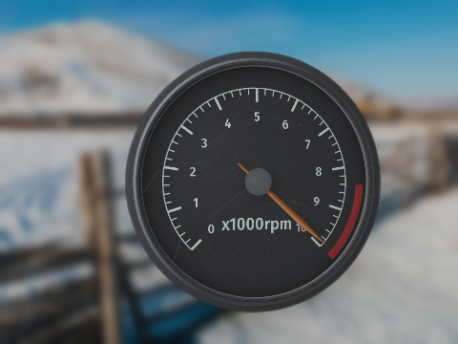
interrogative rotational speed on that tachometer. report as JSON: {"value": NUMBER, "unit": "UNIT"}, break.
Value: {"value": 9900, "unit": "rpm"}
